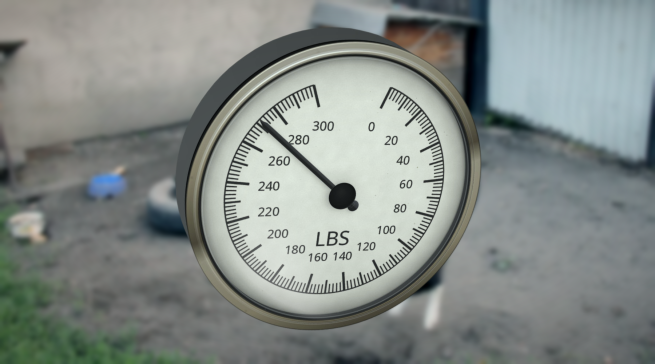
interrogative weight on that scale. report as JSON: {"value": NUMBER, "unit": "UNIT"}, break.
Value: {"value": 272, "unit": "lb"}
